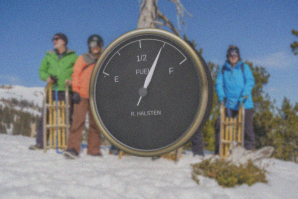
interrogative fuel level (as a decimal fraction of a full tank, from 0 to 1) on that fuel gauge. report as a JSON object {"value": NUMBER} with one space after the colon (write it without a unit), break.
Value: {"value": 0.75}
